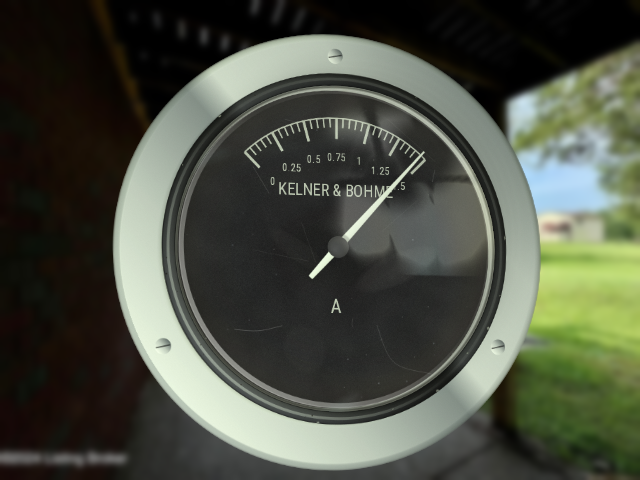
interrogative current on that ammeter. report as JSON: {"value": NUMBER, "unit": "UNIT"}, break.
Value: {"value": 1.45, "unit": "A"}
